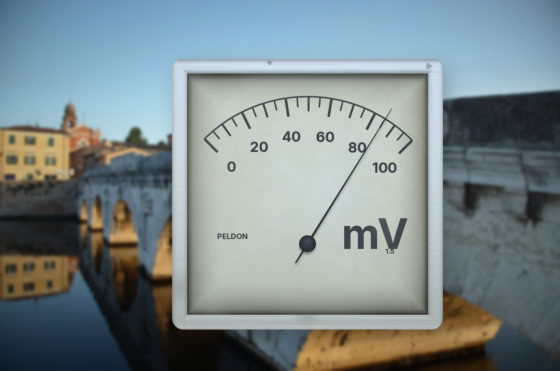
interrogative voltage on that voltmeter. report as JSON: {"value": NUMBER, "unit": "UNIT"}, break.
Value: {"value": 85, "unit": "mV"}
